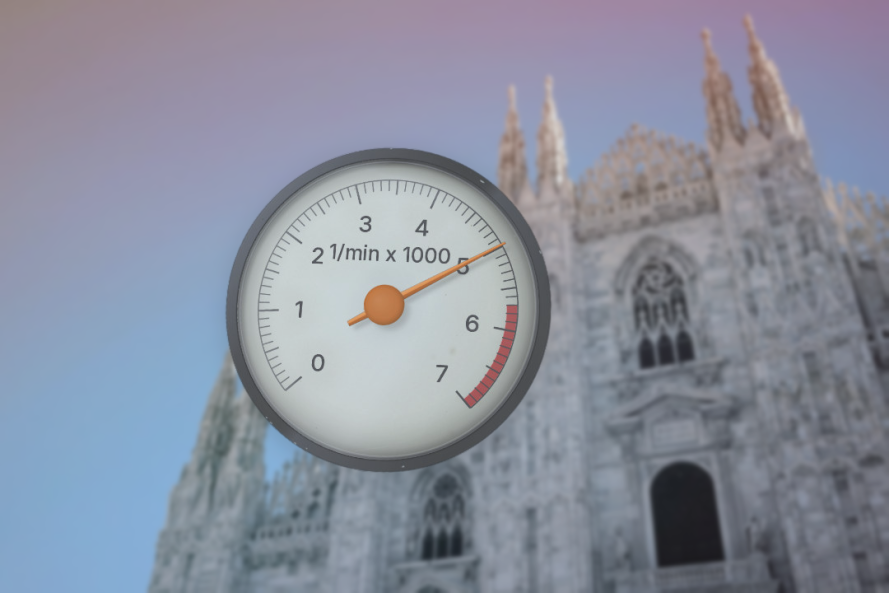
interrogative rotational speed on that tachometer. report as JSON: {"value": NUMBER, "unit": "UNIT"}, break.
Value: {"value": 5000, "unit": "rpm"}
